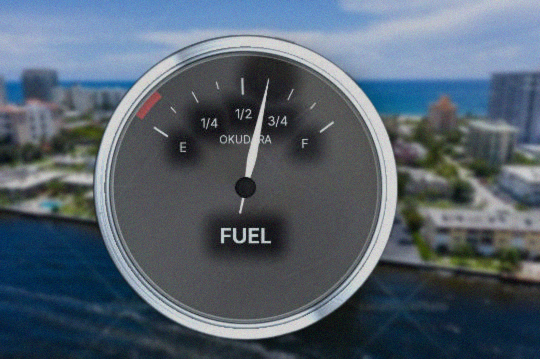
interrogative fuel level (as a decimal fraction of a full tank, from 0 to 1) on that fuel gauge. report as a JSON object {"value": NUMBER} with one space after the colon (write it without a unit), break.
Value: {"value": 0.625}
